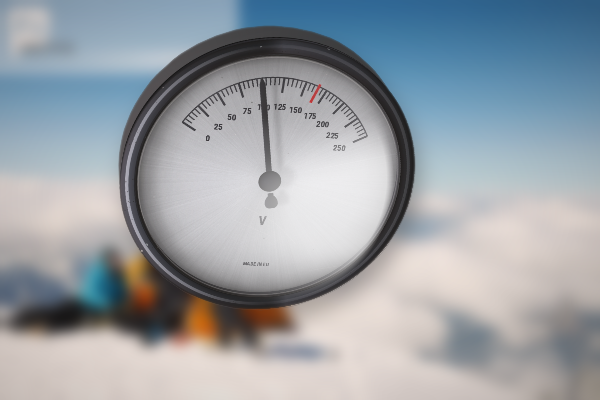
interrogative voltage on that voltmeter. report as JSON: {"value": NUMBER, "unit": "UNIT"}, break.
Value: {"value": 100, "unit": "V"}
